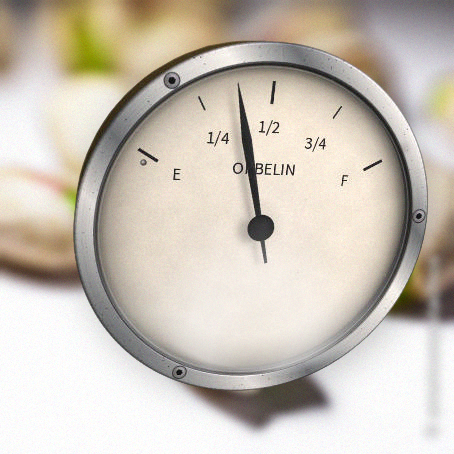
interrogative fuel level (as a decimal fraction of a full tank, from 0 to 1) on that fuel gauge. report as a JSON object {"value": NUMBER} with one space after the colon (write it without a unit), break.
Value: {"value": 0.375}
